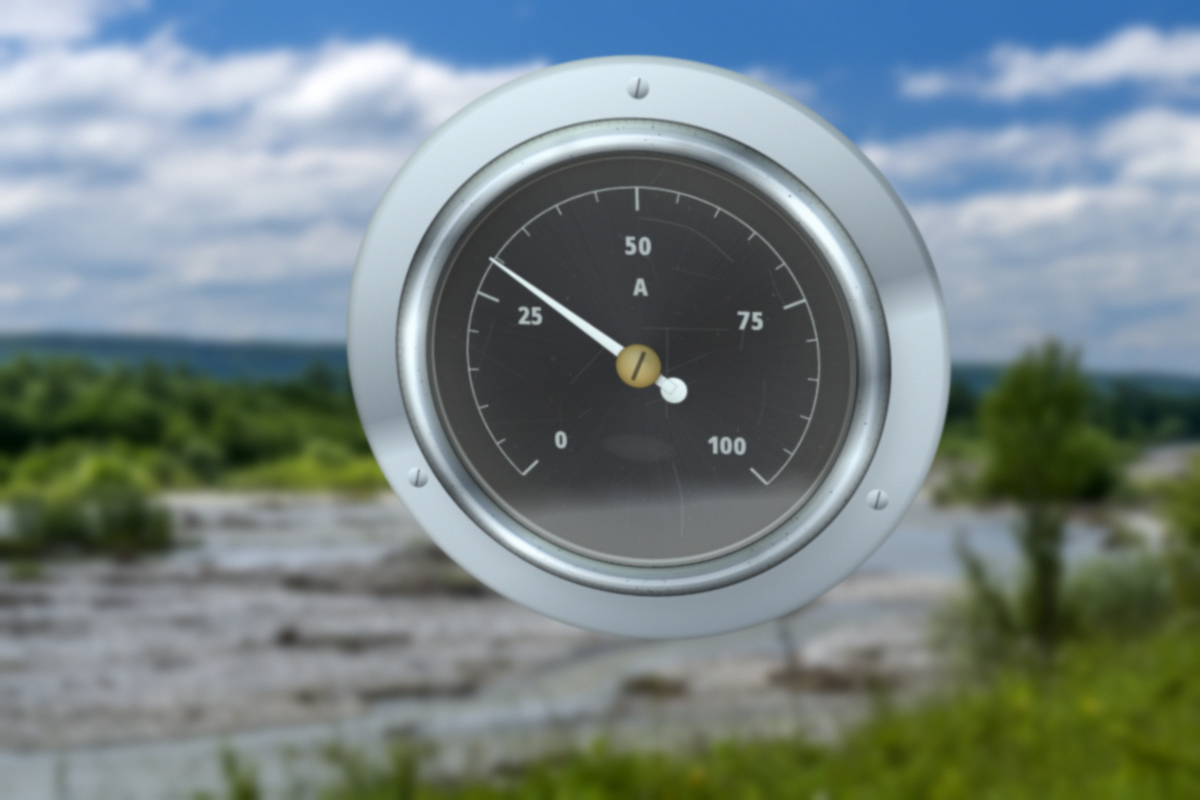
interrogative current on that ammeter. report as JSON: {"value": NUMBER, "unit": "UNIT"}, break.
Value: {"value": 30, "unit": "A"}
